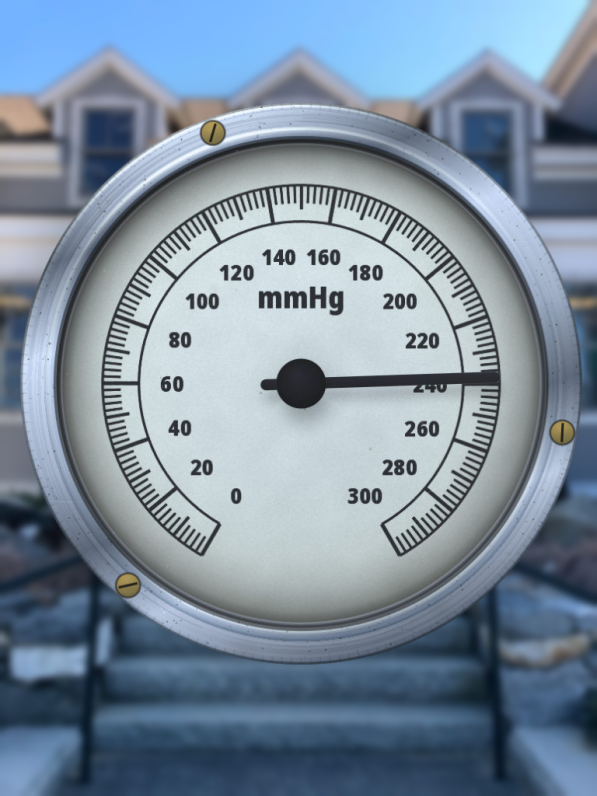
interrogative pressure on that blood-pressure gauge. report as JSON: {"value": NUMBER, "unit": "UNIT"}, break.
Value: {"value": 238, "unit": "mmHg"}
